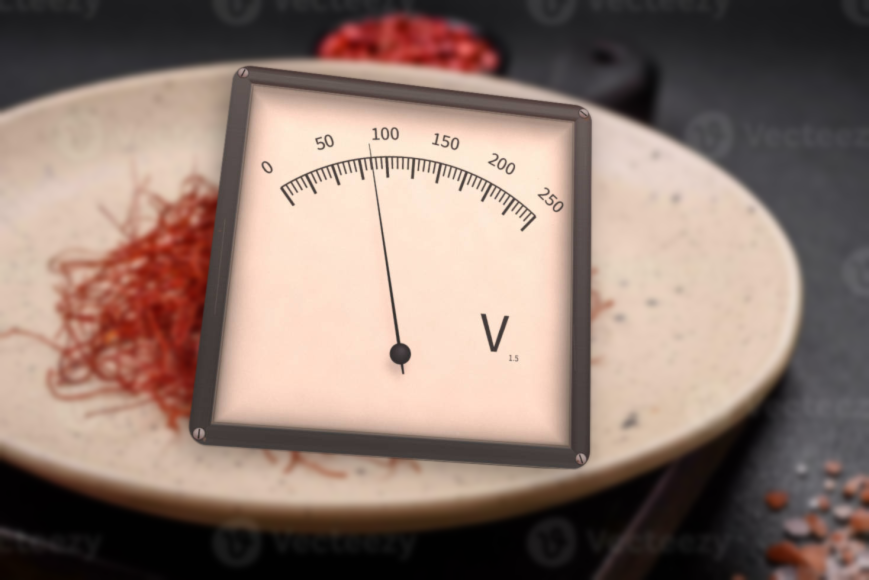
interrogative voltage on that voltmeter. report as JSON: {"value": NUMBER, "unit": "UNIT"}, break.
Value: {"value": 85, "unit": "V"}
